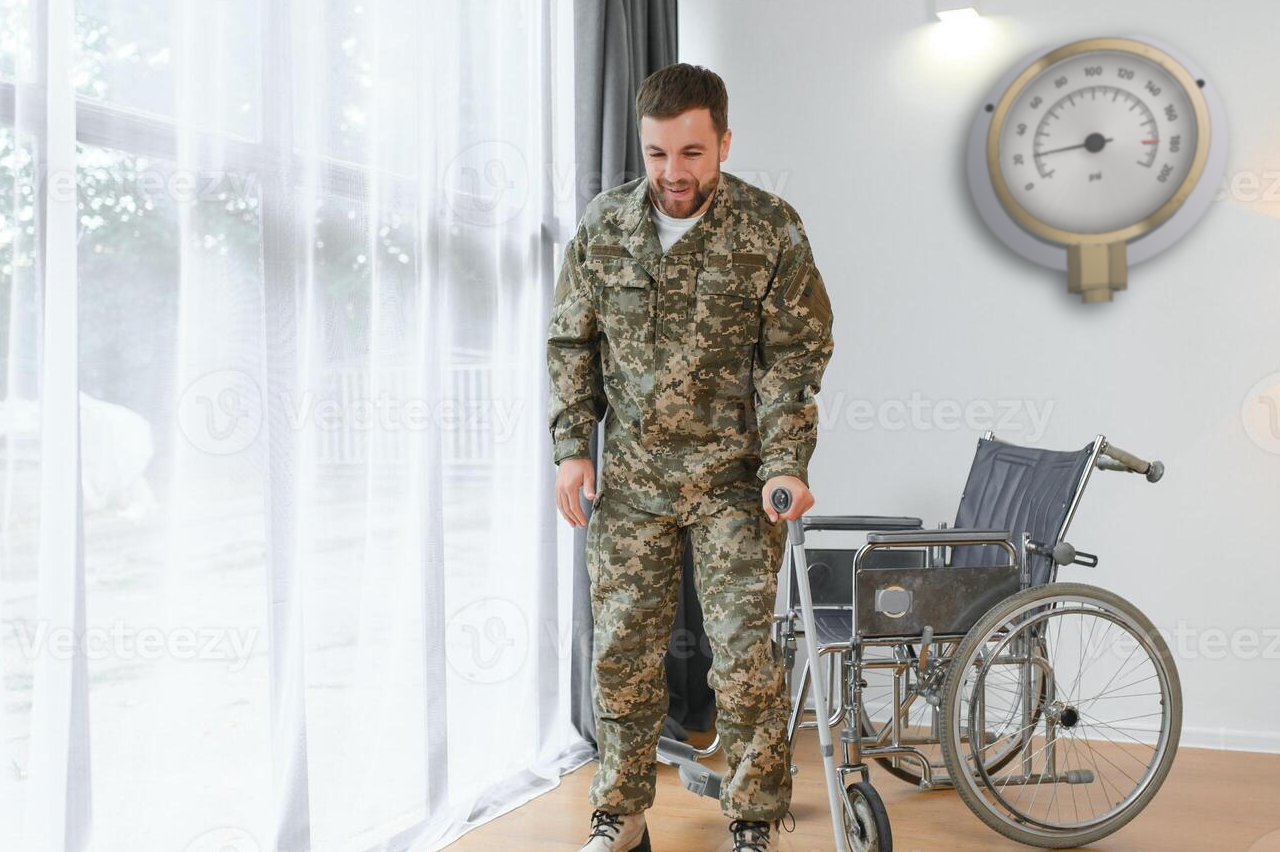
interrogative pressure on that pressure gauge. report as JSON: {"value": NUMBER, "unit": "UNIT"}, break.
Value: {"value": 20, "unit": "psi"}
